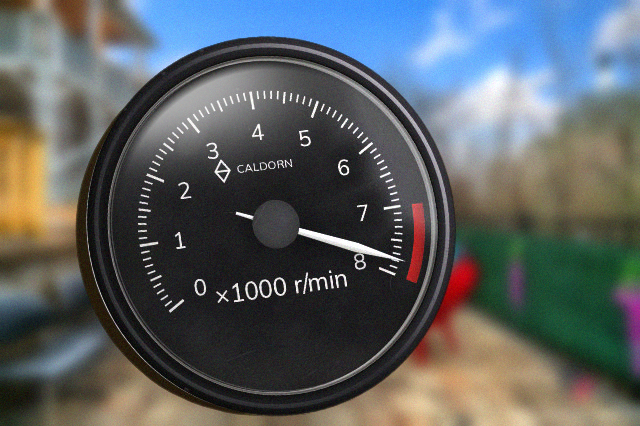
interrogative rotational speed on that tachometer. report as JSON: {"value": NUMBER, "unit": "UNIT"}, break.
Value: {"value": 7800, "unit": "rpm"}
